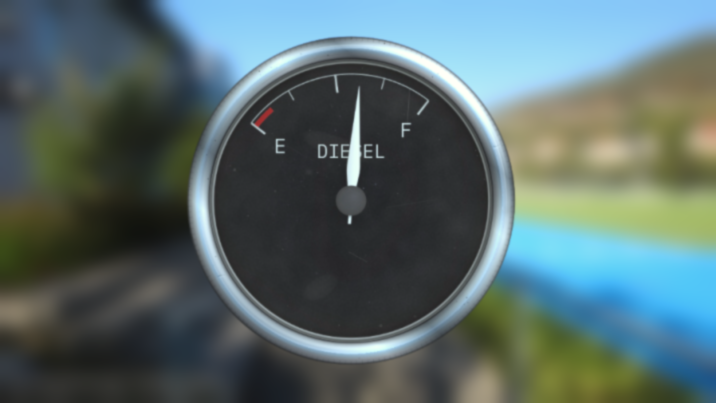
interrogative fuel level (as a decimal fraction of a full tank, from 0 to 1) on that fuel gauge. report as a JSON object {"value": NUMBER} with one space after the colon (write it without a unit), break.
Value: {"value": 0.625}
